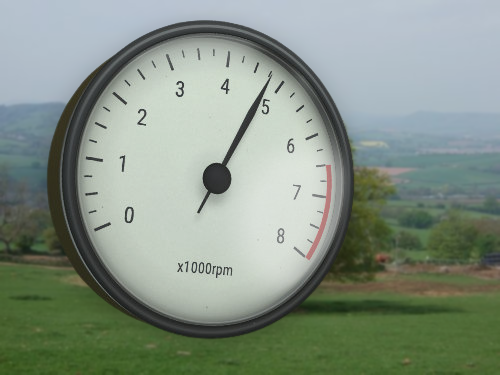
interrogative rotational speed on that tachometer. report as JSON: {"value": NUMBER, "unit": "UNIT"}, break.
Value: {"value": 4750, "unit": "rpm"}
